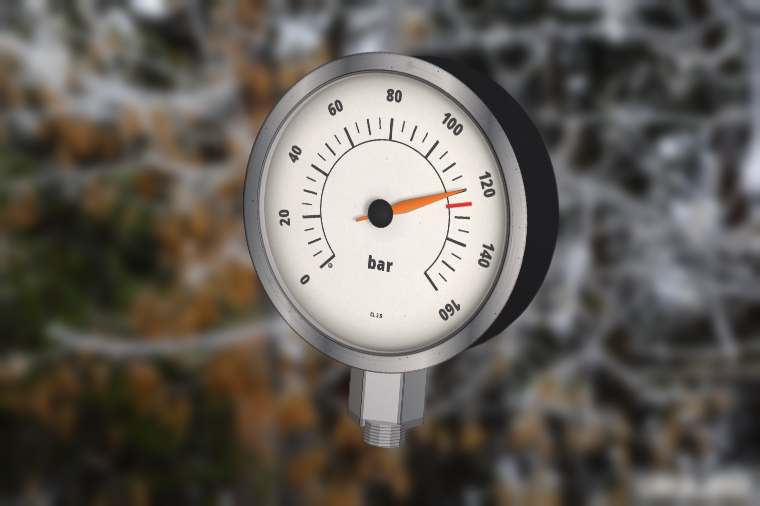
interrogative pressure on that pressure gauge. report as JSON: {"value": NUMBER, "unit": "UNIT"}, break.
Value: {"value": 120, "unit": "bar"}
